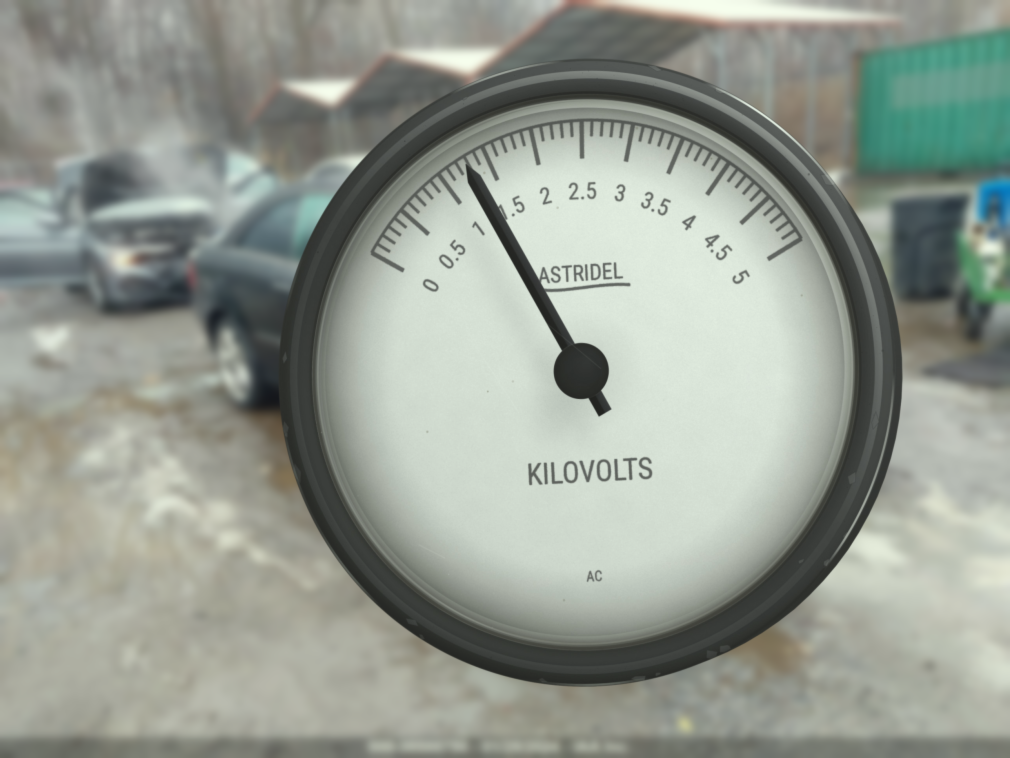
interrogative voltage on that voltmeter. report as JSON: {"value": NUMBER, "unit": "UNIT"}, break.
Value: {"value": 1.3, "unit": "kV"}
